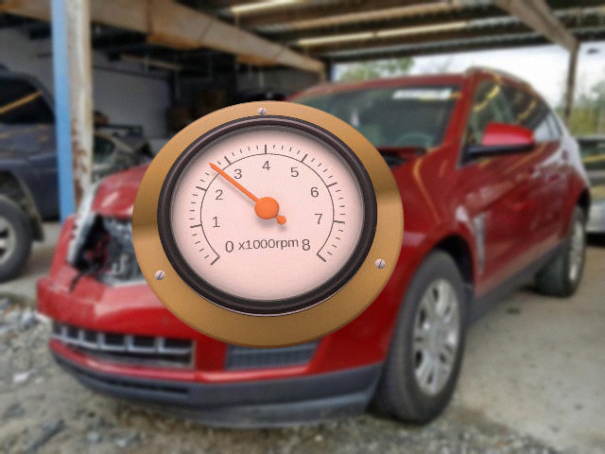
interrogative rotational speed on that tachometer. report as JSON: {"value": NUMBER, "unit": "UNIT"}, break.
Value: {"value": 2600, "unit": "rpm"}
